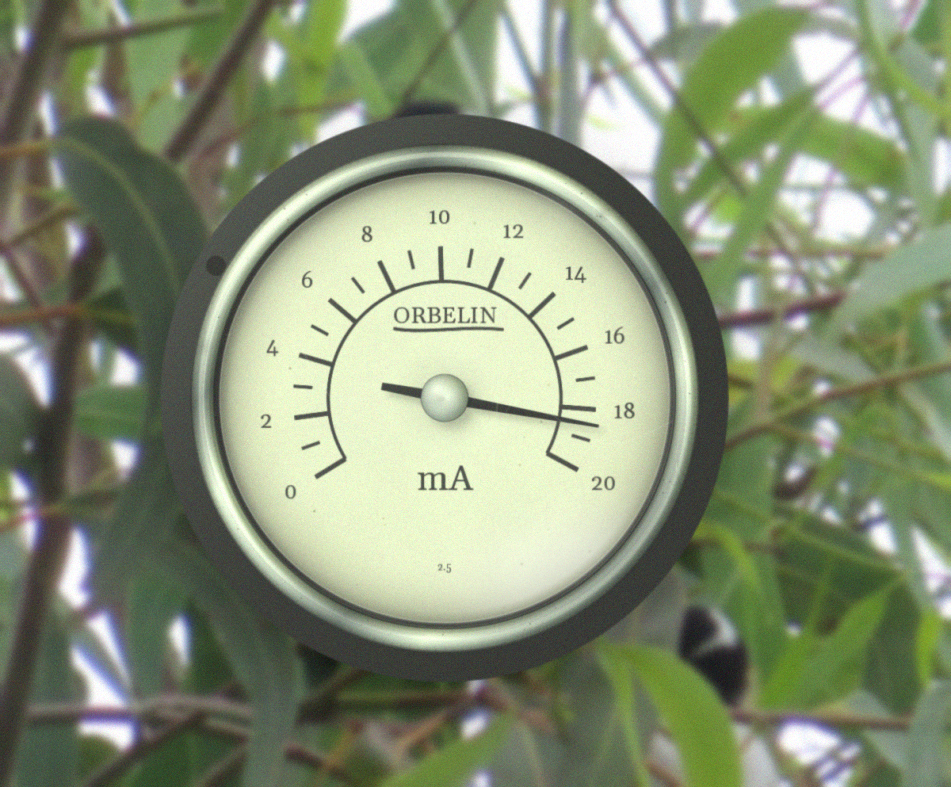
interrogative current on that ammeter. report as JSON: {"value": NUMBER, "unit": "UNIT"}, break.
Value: {"value": 18.5, "unit": "mA"}
